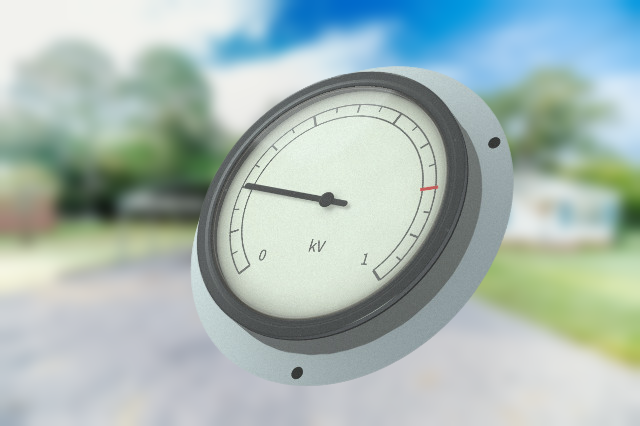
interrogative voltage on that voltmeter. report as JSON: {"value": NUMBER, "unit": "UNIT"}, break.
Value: {"value": 0.2, "unit": "kV"}
